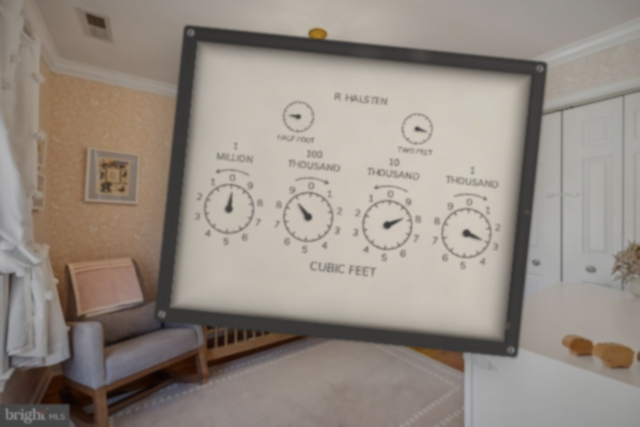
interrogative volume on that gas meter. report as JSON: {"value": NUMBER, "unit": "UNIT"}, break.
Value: {"value": 988300, "unit": "ft³"}
